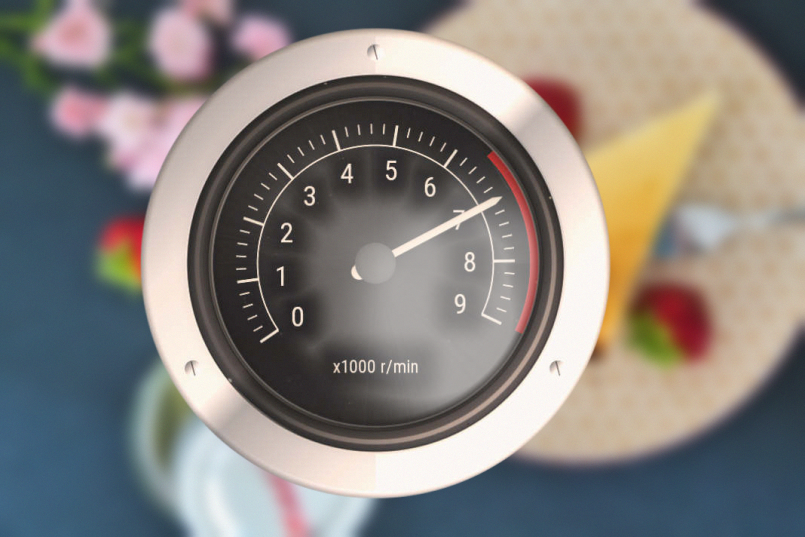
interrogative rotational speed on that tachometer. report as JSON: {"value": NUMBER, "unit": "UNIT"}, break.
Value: {"value": 7000, "unit": "rpm"}
